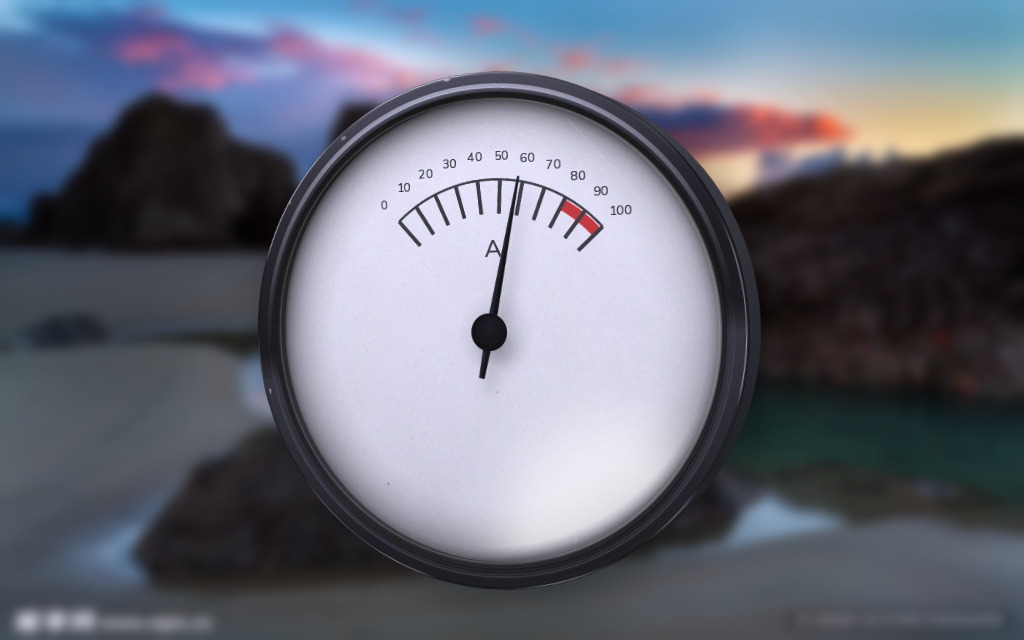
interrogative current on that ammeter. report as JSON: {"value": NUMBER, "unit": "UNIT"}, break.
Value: {"value": 60, "unit": "A"}
